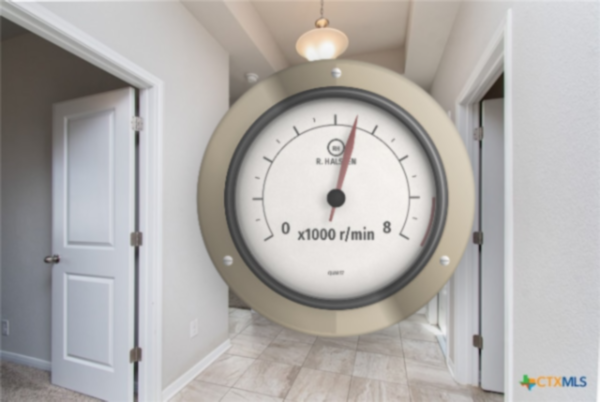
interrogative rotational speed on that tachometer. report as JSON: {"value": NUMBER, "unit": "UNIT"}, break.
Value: {"value": 4500, "unit": "rpm"}
